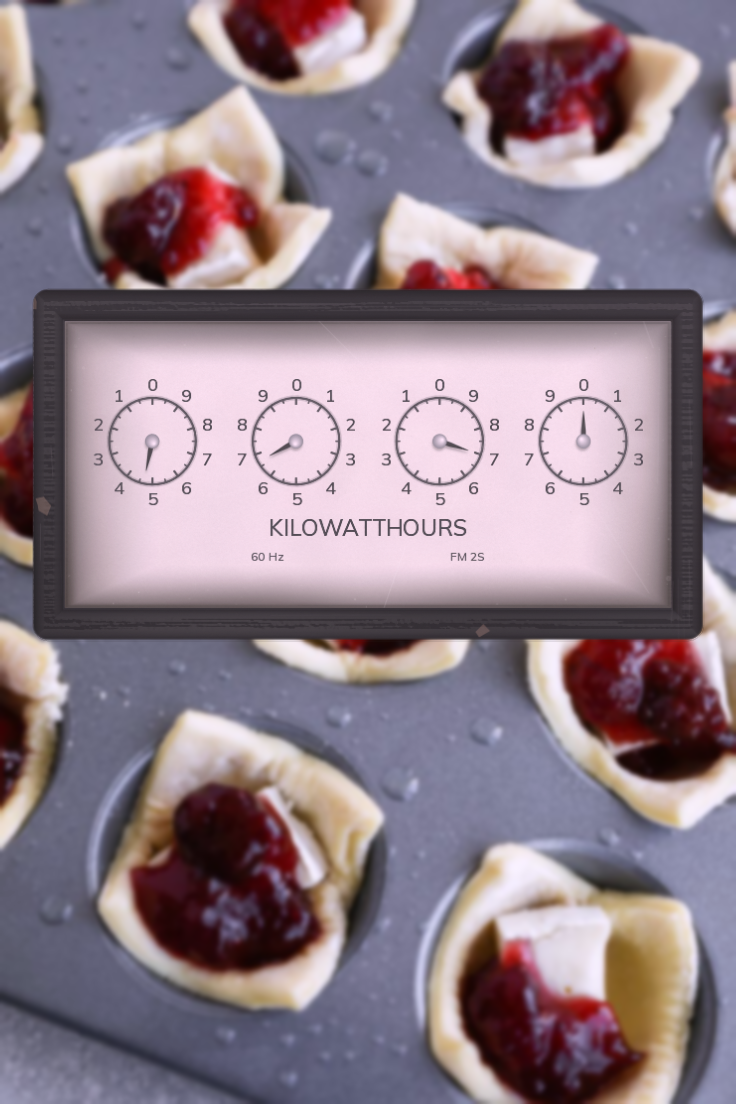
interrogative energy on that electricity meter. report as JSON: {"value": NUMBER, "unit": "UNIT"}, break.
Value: {"value": 4670, "unit": "kWh"}
